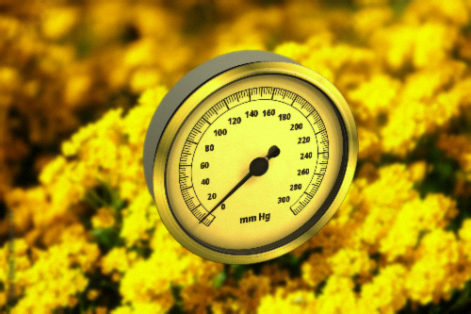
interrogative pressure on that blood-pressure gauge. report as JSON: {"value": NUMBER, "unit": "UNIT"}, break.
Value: {"value": 10, "unit": "mmHg"}
